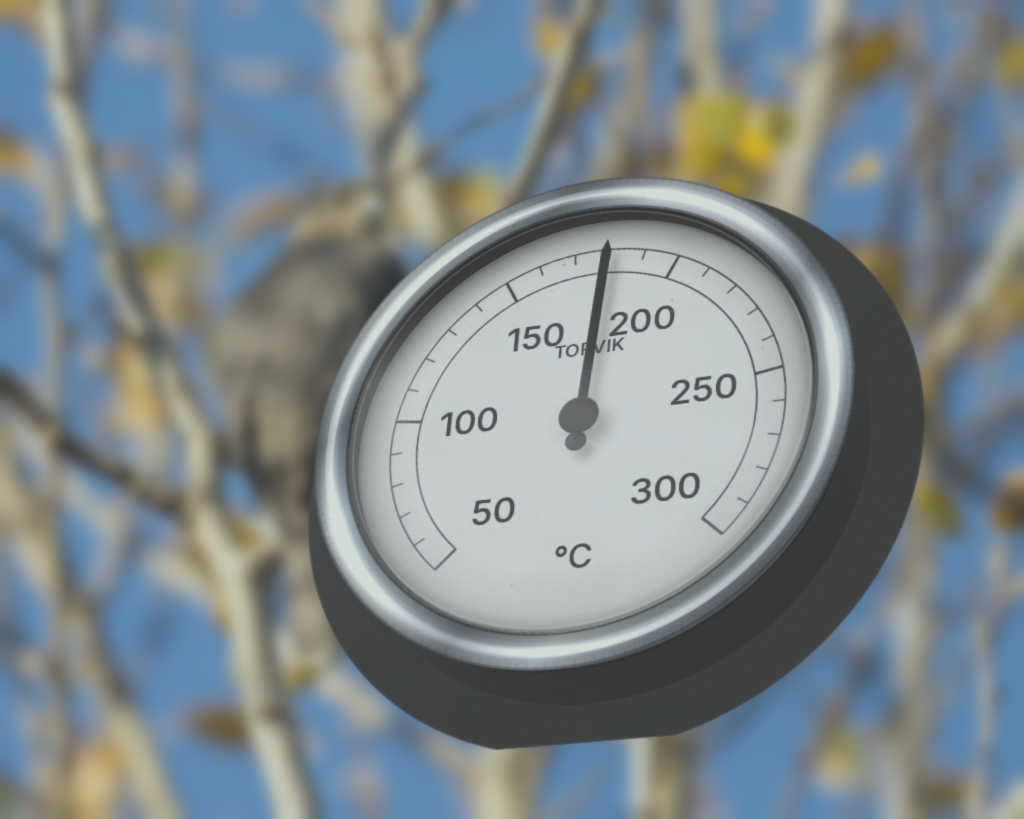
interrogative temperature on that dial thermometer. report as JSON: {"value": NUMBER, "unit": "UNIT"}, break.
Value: {"value": 180, "unit": "°C"}
